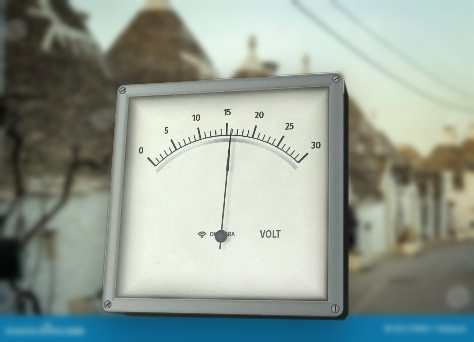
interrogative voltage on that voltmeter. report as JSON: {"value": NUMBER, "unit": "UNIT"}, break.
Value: {"value": 16, "unit": "V"}
